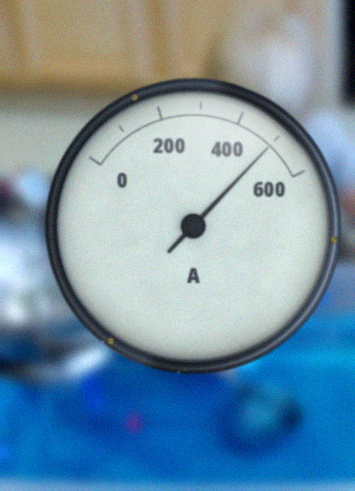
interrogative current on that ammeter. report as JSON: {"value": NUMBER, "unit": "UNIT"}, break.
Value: {"value": 500, "unit": "A"}
